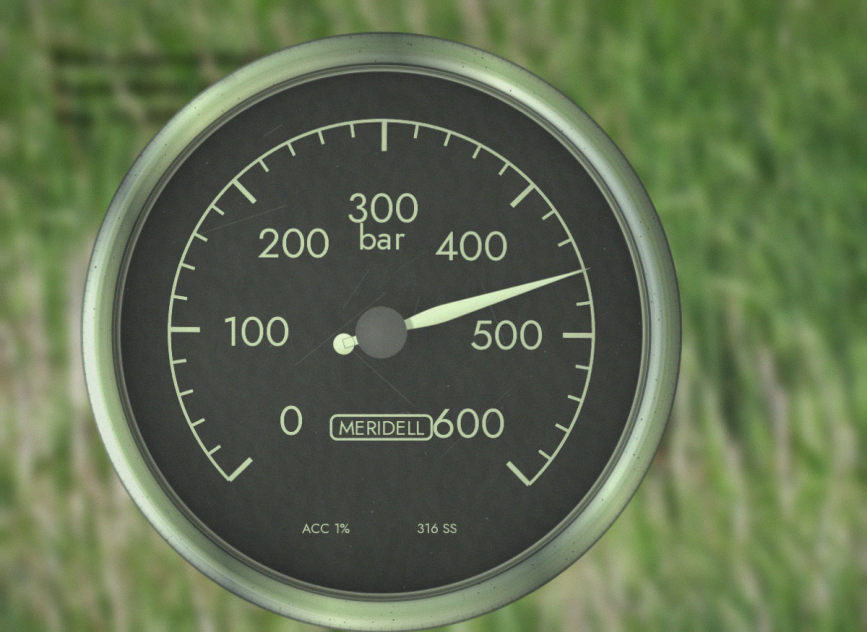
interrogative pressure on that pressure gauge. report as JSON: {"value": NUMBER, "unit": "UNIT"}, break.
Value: {"value": 460, "unit": "bar"}
